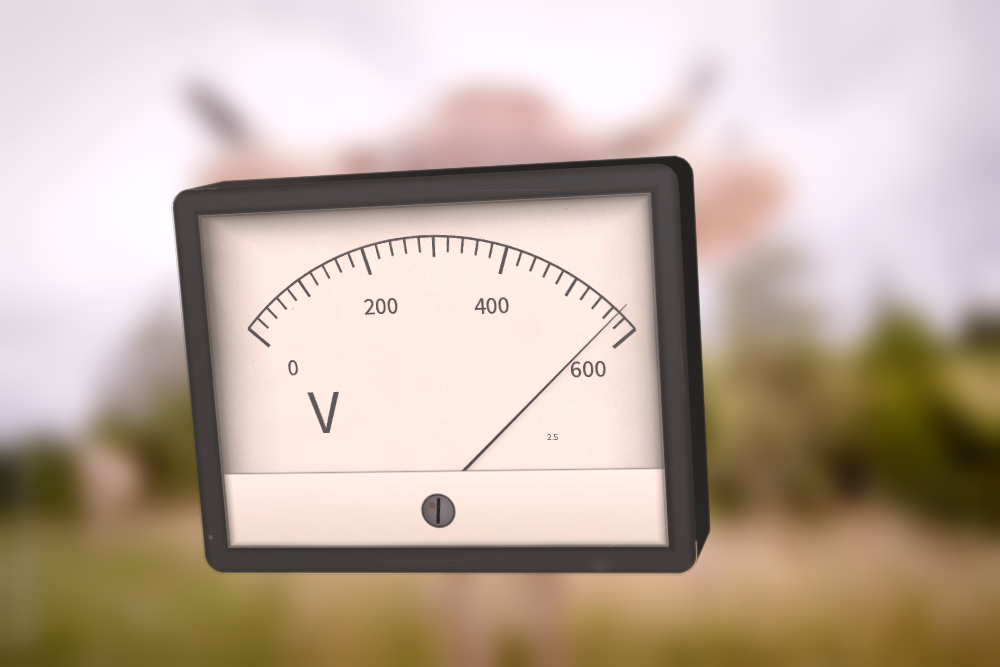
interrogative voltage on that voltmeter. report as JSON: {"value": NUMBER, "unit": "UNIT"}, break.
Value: {"value": 570, "unit": "V"}
